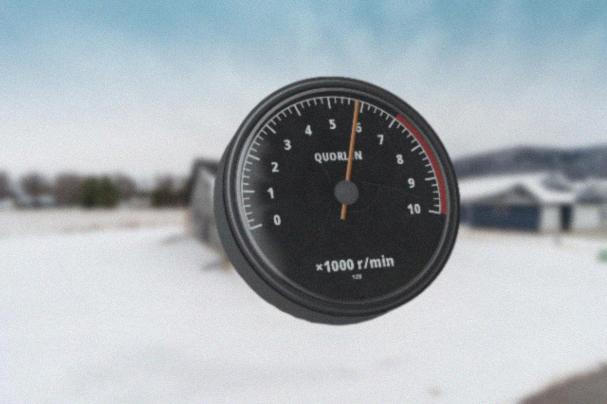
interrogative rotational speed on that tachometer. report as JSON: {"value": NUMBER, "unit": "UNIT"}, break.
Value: {"value": 5800, "unit": "rpm"}
